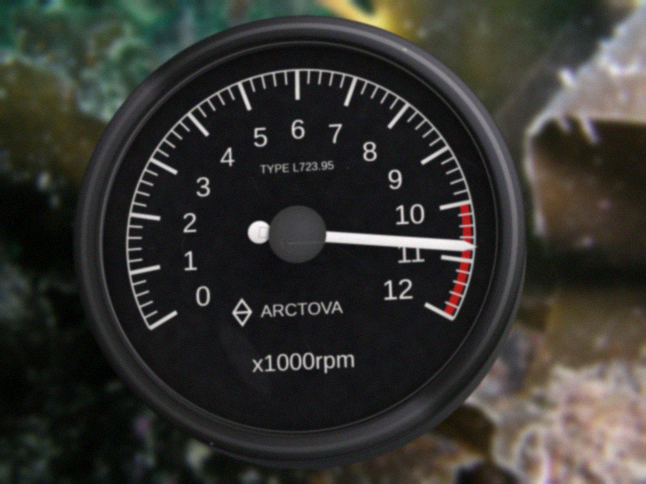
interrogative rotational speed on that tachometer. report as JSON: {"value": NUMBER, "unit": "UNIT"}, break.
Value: {"value": 10800, "unit": "rpm"}
